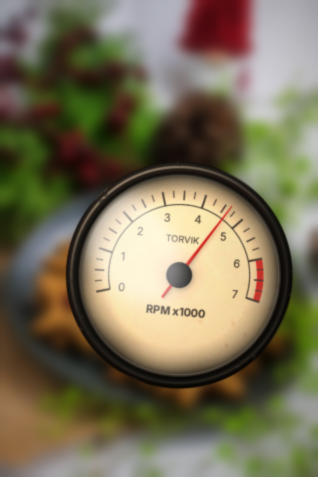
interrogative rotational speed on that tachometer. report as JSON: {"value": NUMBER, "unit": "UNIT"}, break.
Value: {"value": 4625, "unit": "rpm"}
